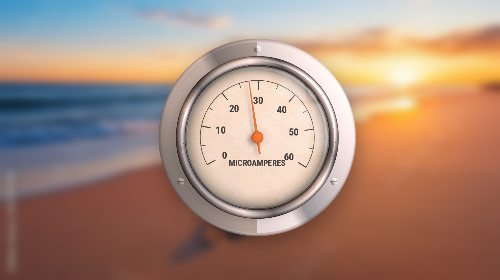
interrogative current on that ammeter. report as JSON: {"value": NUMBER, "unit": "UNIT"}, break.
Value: {"value": 27.5, "unit": "µA"}
